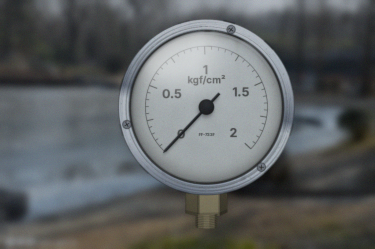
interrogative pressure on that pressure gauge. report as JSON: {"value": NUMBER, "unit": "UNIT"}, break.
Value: {"value": 0, "unit": "kg/cm²"}
